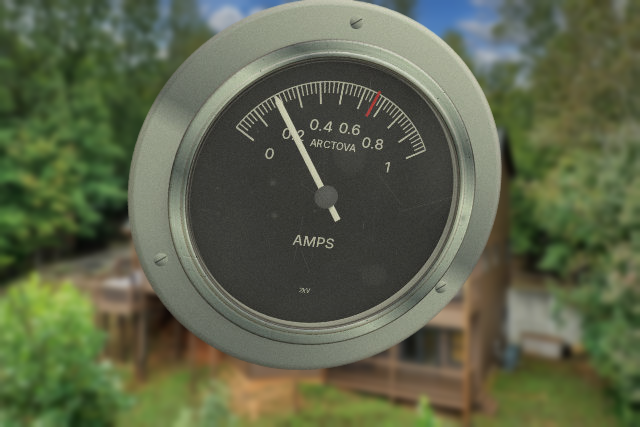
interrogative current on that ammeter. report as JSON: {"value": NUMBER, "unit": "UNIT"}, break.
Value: {"value": 0.2, "unit": "A"}
